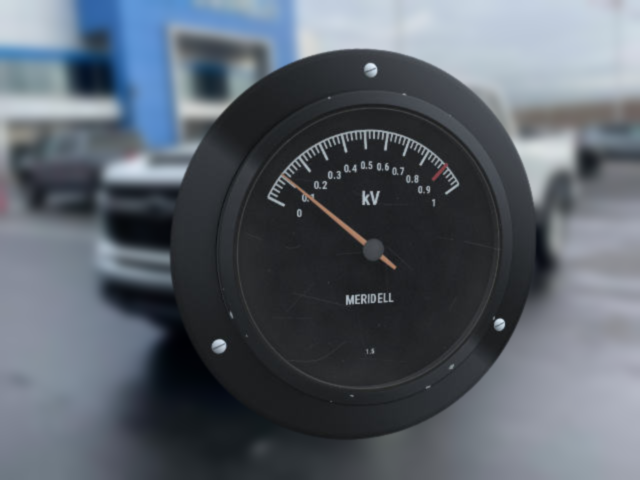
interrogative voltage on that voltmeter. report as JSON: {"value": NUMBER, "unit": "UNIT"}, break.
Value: {"value": 0.1, "unit": "kV"}
